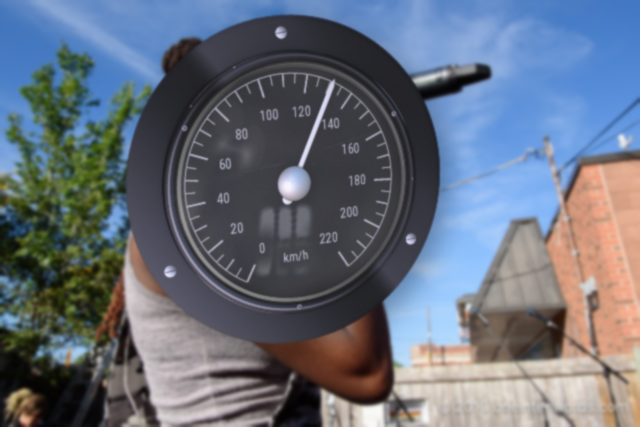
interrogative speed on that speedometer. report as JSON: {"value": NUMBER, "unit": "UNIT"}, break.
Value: {"value": 130, "unit": "km/h"}
